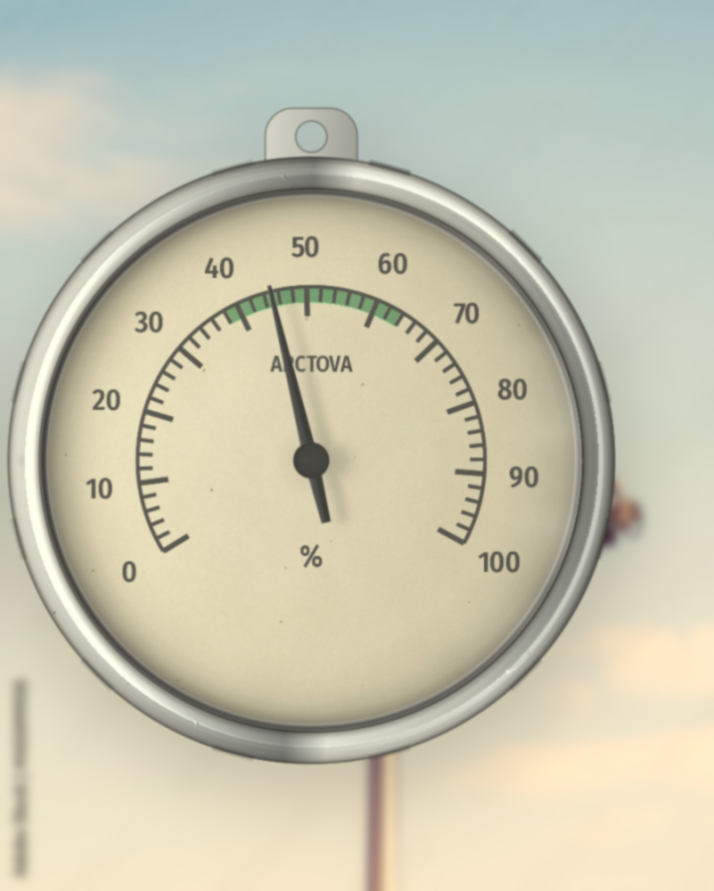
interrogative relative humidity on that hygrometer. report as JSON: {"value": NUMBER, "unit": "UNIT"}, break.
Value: {"value": 45, "unit": "%"}
